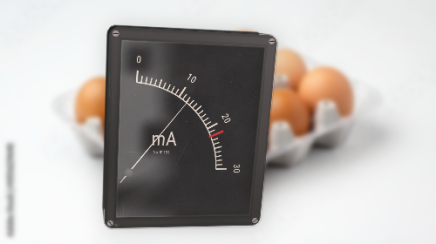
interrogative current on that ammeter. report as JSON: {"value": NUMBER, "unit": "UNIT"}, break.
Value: {"value": 12, "unit": "mA"}
